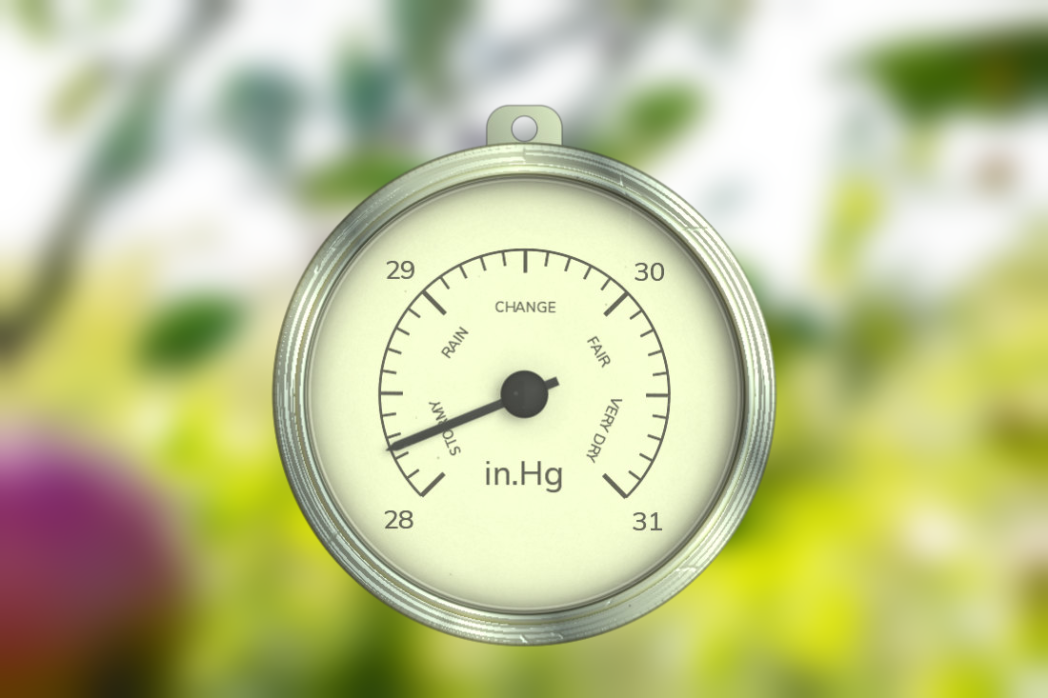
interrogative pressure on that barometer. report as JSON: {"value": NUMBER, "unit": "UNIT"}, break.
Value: {"value": 28.25, "unit": "inHg"}
